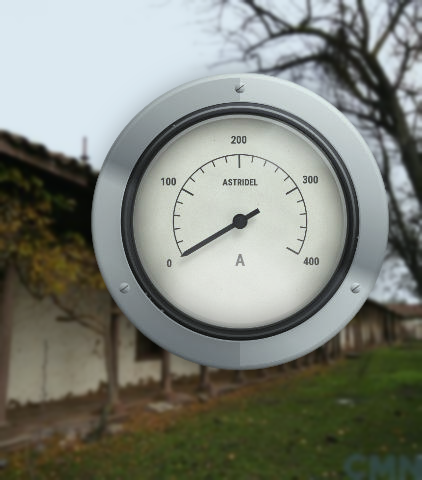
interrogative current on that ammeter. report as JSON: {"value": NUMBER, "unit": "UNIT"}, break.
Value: {"value": 0, "unit": "A"}
